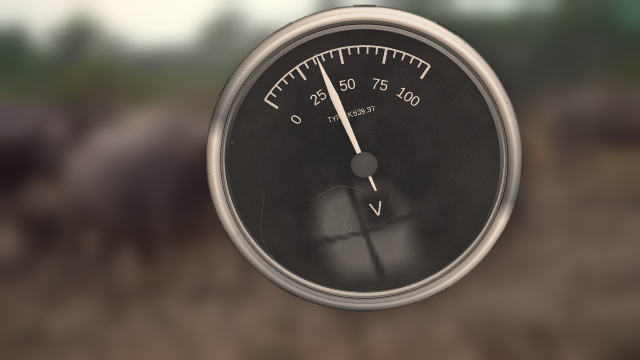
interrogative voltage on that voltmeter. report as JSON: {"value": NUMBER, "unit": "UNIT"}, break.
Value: {"value": 37.5, "unit": "V"}
